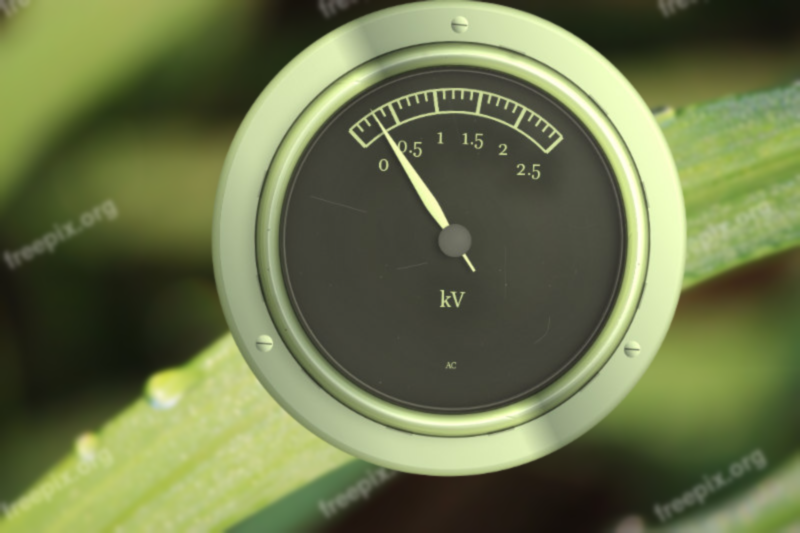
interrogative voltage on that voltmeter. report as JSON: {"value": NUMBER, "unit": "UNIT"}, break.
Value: {"value": 0.3, "unit": "kV"}
